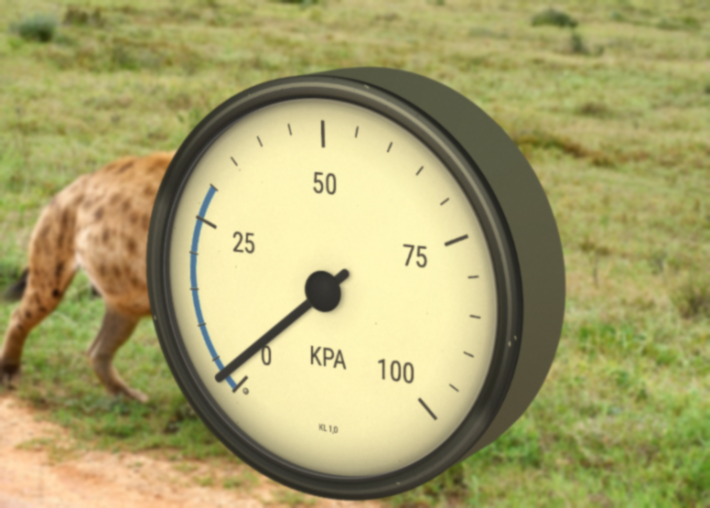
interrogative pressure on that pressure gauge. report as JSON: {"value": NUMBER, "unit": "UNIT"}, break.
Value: {"value": 2.5, "unit": "kPa"}
